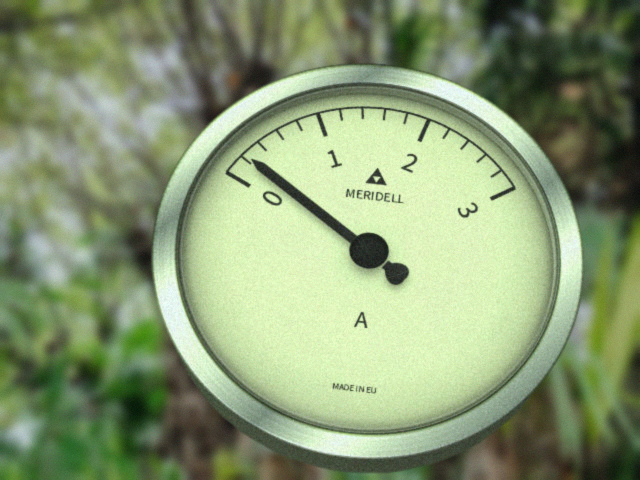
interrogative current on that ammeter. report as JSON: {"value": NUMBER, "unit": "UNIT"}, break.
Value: {"value": 0.2, "unit": "A"}
